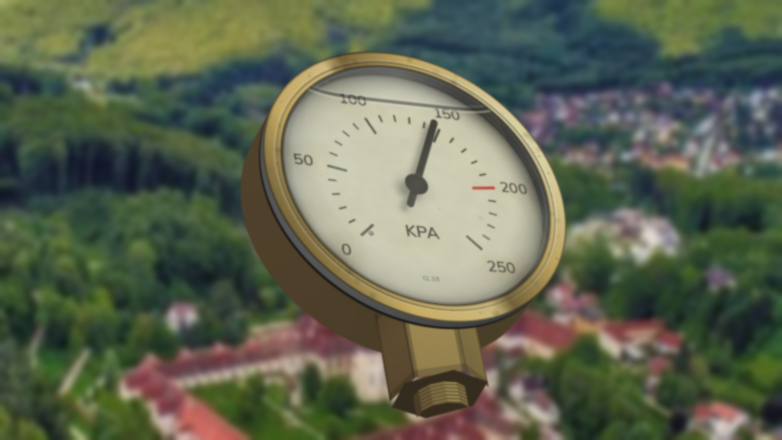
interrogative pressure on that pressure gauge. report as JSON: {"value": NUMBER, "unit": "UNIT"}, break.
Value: {"value": 145, "unit": "kPa"}
